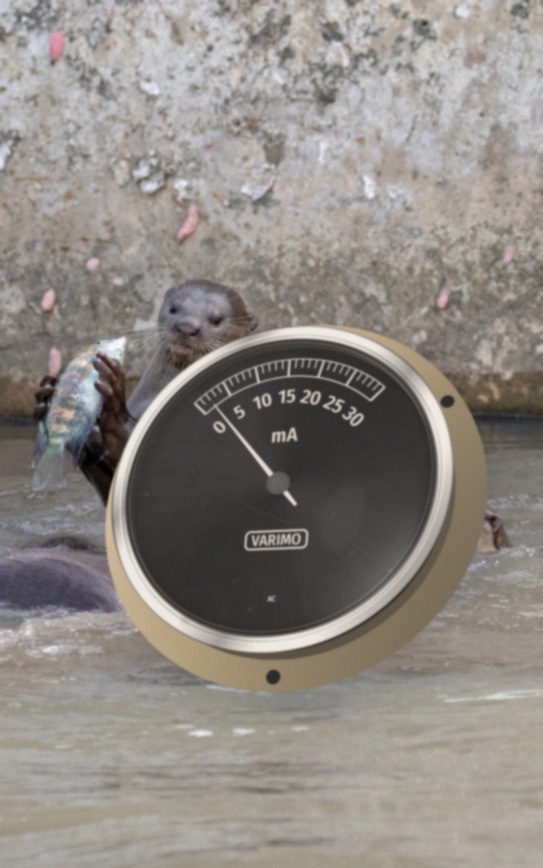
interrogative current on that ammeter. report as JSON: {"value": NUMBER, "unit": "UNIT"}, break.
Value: {"value": 2, "unit": "mA"}
